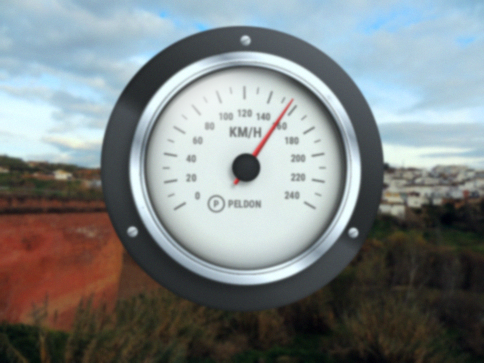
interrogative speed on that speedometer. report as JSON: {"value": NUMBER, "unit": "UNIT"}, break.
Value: {"value": 155, "unit": "km/h"}
